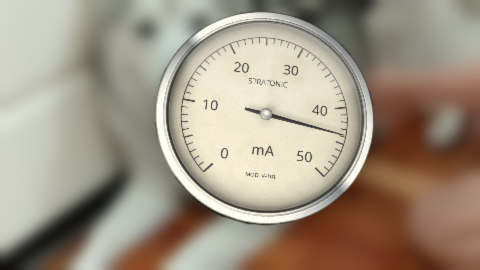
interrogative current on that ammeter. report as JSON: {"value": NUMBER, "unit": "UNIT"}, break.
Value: {"value": 44, "unit": "mA"}
